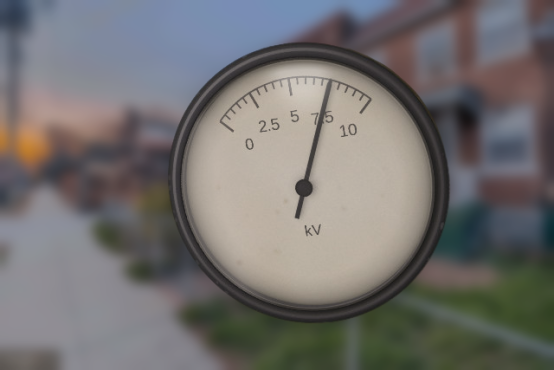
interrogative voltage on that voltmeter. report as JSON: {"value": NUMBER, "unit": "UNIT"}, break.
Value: {"value": 7.5, "unit": "kV"}
